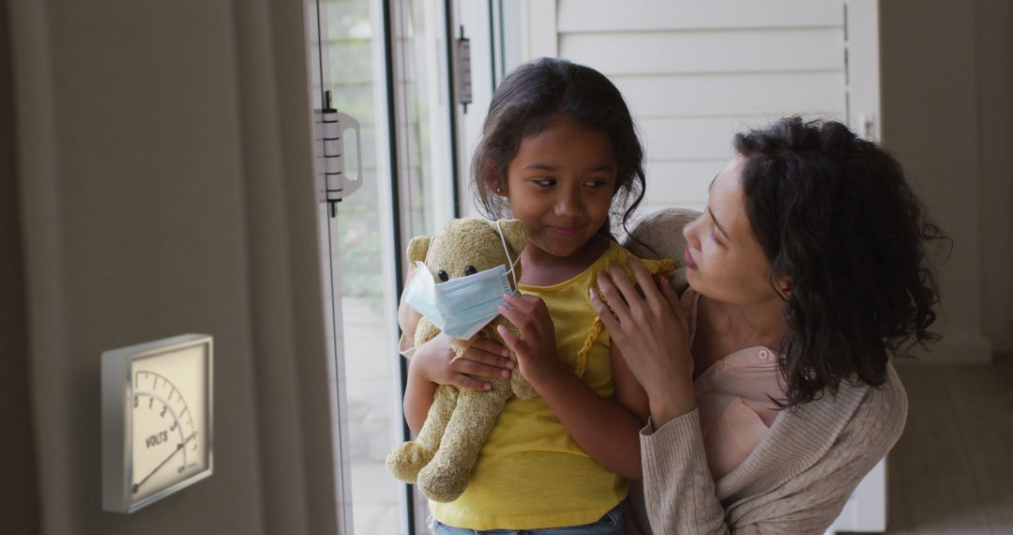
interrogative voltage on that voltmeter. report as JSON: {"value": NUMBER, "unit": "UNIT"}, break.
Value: {"value": 4, "unit": "V"}
